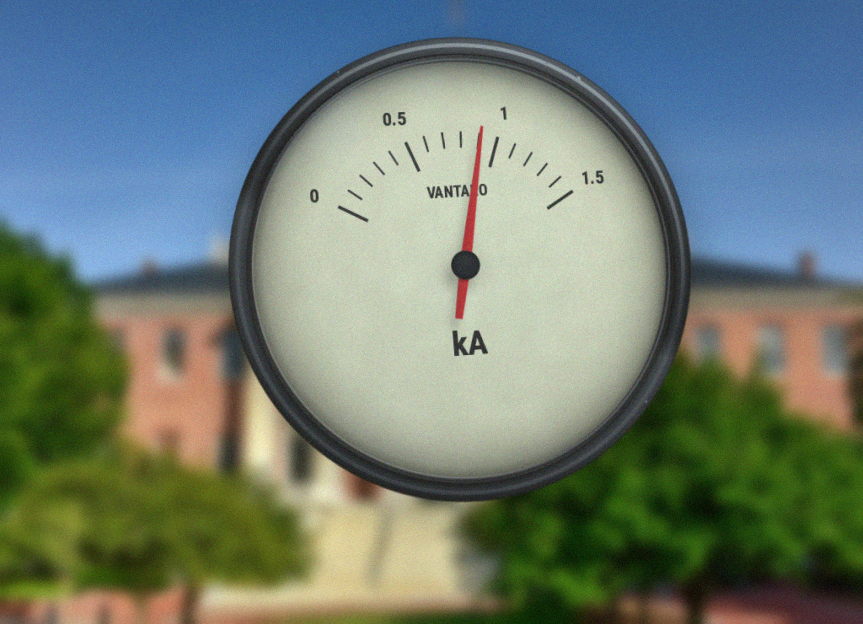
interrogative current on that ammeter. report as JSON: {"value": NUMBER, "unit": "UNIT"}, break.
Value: {"value": 0.9, "unit": "kA"}
